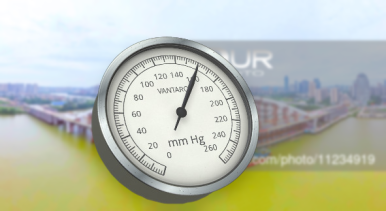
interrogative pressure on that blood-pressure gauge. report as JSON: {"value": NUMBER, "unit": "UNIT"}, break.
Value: {"value": 160, "unit": "mmHg"}
